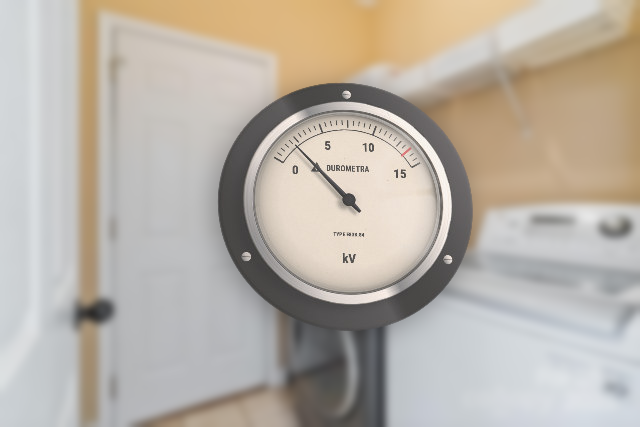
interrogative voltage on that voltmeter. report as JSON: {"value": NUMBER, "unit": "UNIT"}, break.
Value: {"value": 2, "unit": "kV"}
